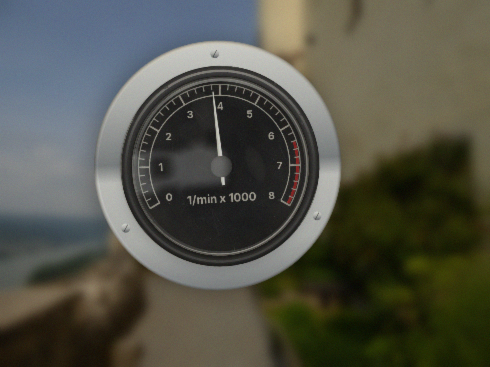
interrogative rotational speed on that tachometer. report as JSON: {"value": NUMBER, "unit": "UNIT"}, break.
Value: {"value": 3800, "unit": "rpm"}
